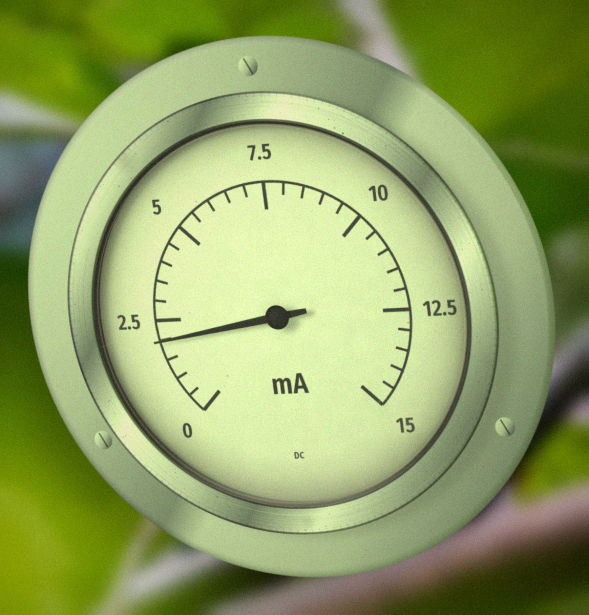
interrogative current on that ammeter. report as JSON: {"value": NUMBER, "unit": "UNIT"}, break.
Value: {"value": 2, "unit": "mA"}
